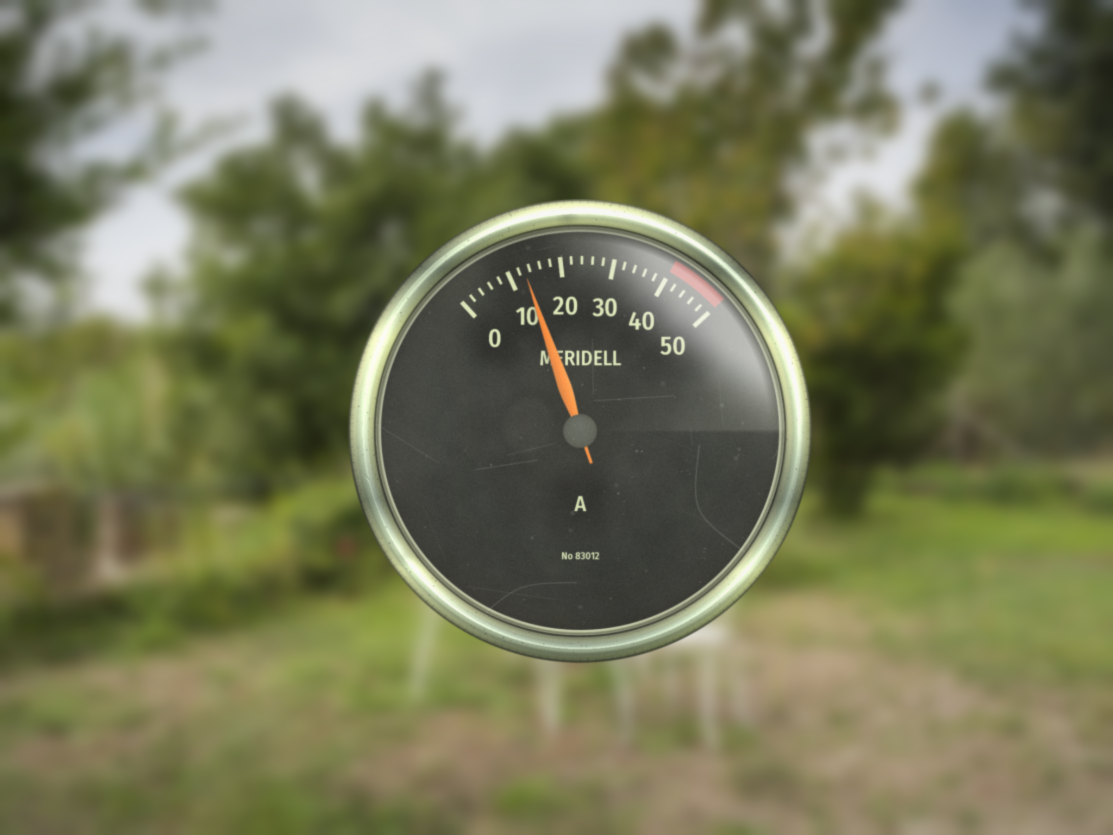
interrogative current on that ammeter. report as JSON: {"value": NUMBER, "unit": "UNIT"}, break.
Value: {"value": 13, "unit": "A"}
